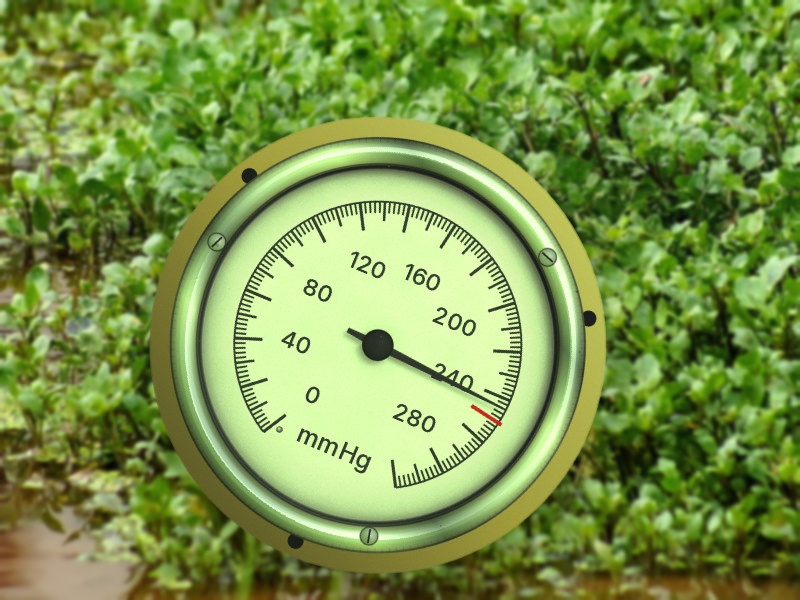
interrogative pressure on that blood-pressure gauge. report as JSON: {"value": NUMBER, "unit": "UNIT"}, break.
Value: {"value": 244, "unit": "mmHg"}
